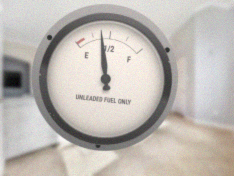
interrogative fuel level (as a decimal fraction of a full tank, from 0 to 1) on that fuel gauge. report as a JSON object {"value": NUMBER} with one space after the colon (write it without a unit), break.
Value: {"value": 0.375}
